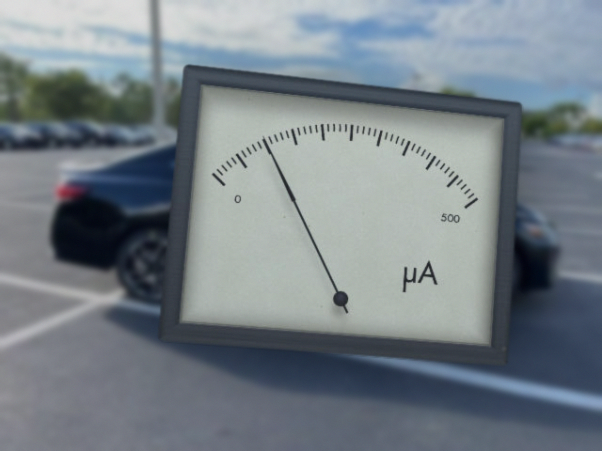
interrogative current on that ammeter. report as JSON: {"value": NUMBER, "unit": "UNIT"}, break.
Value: {"value": 100, "unit": "µA"}
